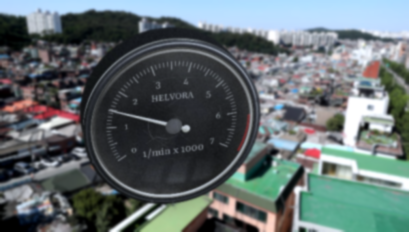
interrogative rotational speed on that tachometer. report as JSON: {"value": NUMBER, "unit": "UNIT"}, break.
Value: {"value": 1500, "unit": "rpm"}
